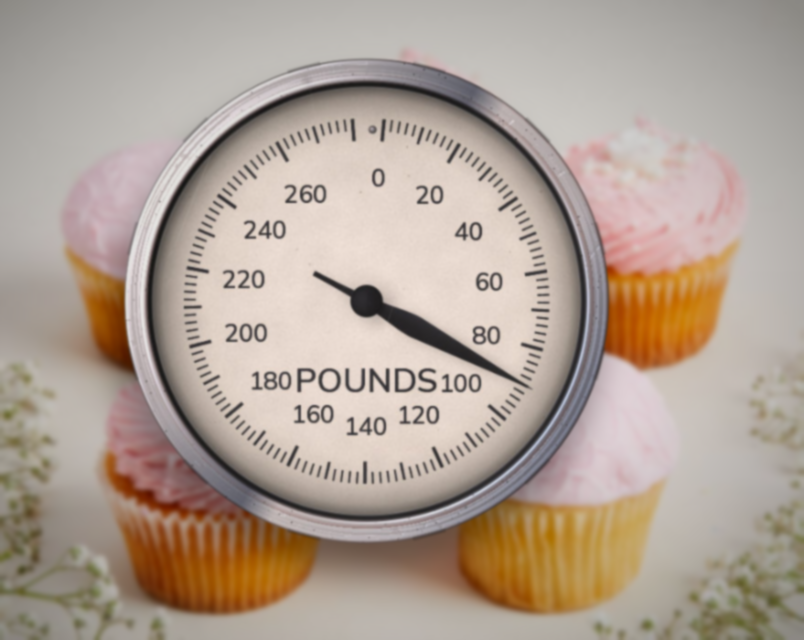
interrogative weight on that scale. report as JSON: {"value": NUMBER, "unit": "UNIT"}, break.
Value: {"value": 90, "unit": "lb"}
